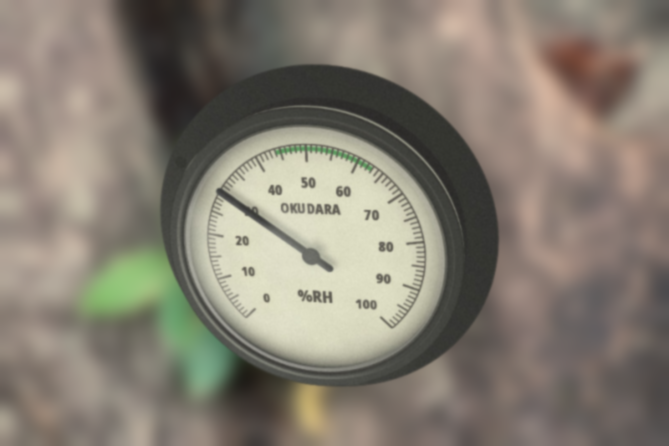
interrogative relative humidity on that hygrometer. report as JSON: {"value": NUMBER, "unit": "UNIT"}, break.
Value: {"value": 30, "unit": "%"}
